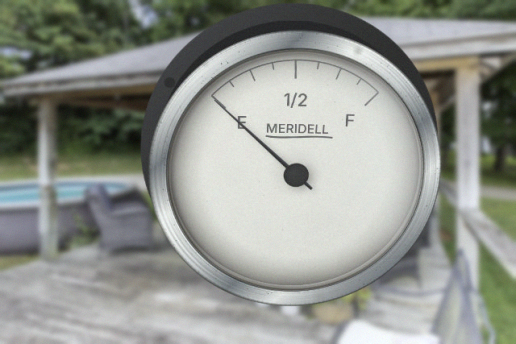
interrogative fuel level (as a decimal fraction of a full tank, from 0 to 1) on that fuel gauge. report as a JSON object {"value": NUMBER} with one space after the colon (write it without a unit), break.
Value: {"value": 0}
